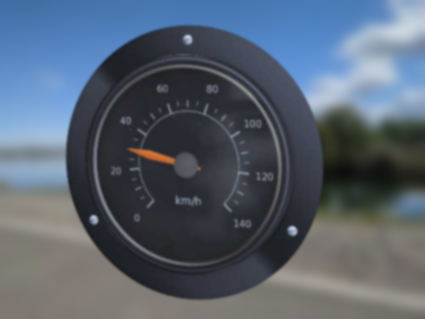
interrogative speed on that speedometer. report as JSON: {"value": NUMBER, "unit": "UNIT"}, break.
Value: {"value": 30, "unit": "km/h"}
